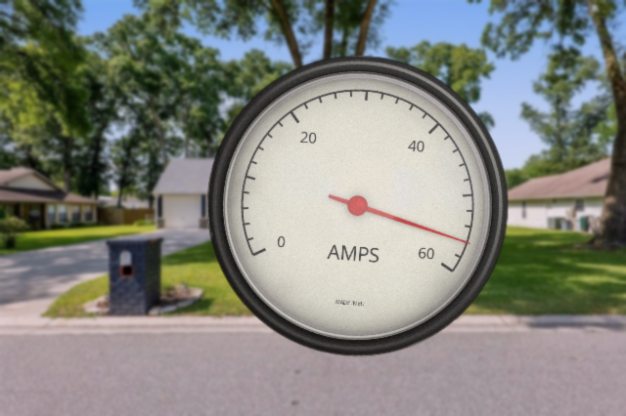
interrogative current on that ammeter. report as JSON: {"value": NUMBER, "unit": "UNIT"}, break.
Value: {"value": 56, "unit": "A"}
